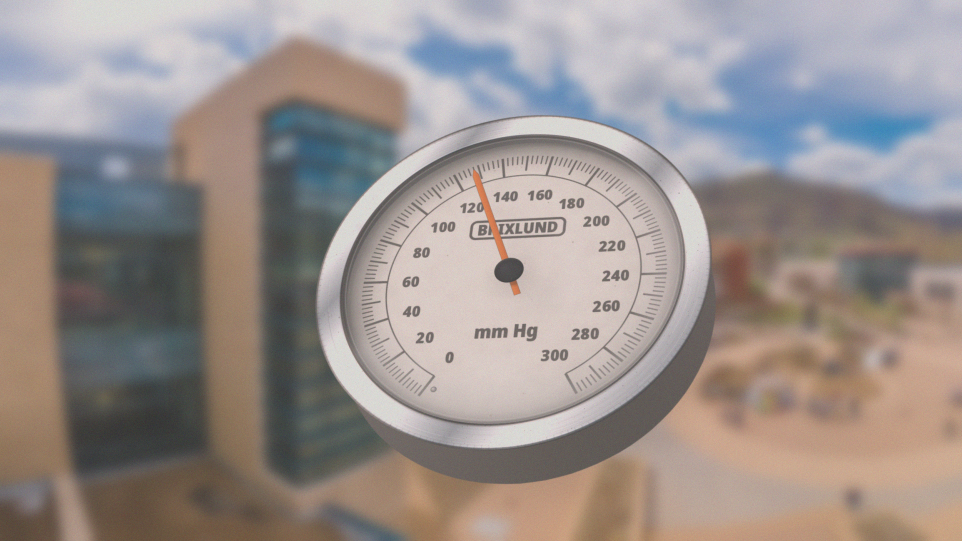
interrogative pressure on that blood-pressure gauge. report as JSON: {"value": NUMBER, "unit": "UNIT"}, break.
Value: {"value": 128, "unit": "mmHg"}
